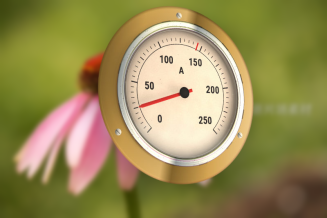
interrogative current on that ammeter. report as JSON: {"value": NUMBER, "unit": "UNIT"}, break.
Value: {"value": 25, "unit": "A"}
